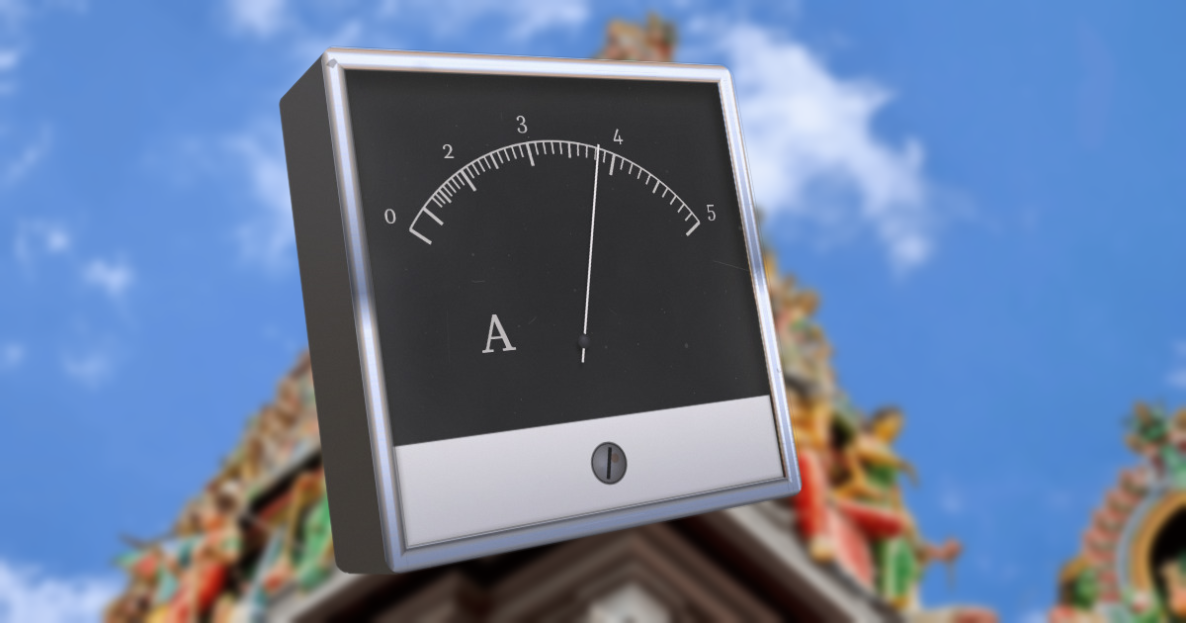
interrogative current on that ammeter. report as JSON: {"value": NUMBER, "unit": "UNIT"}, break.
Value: {"value": 3.8, "unit": "A"}
